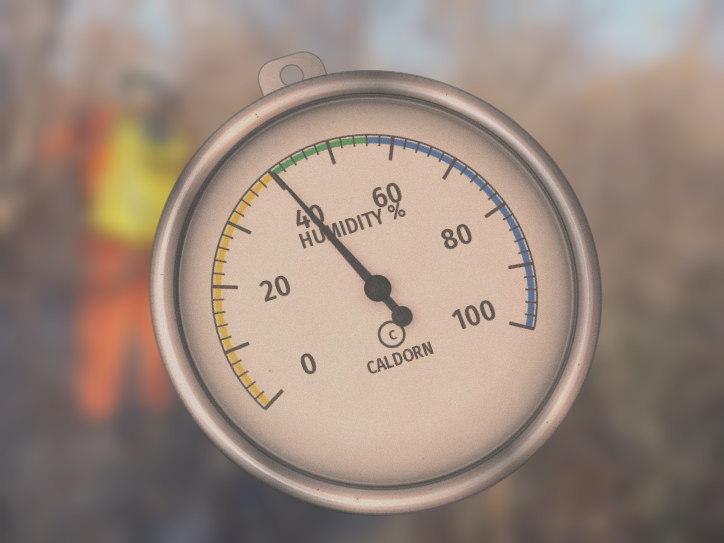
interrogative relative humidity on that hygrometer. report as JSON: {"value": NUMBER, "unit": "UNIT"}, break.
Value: {"value": 40, "unit": "%"}
